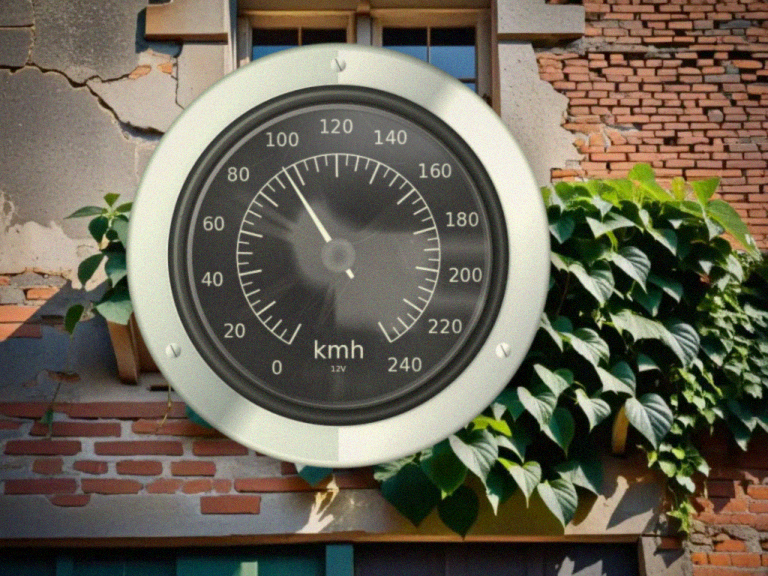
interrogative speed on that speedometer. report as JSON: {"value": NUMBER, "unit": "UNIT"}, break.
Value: {"value": 95, "unit": "km/h"}
